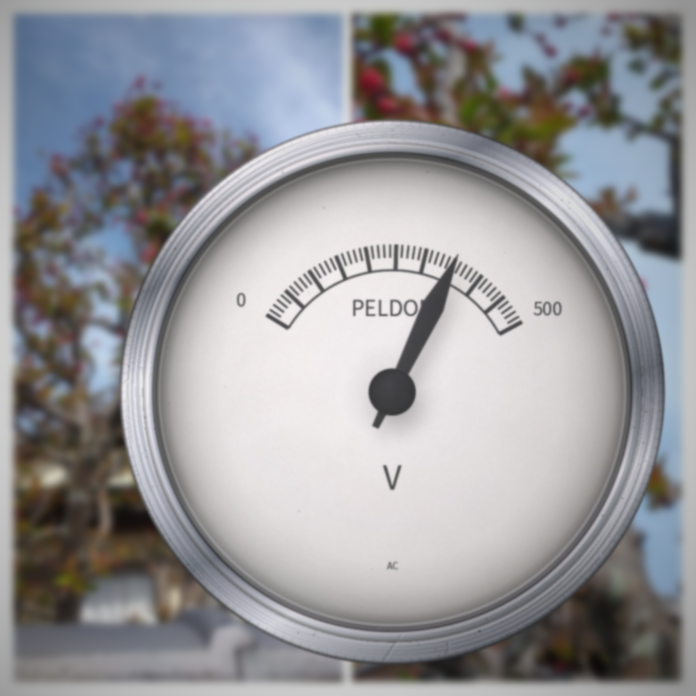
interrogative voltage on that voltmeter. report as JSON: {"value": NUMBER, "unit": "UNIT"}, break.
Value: {"value": 350, "unit": "V"}
